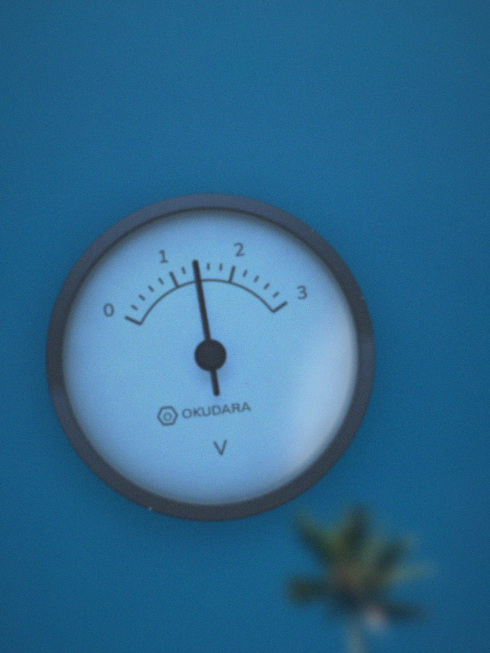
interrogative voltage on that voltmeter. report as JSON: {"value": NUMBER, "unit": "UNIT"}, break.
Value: {"value": 1.4, "unit": "V"}
